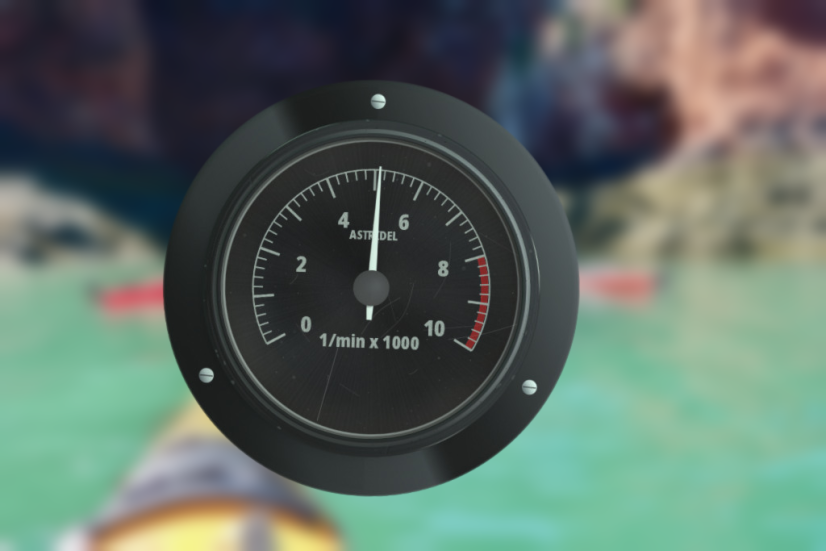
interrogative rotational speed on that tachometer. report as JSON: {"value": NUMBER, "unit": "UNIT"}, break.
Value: {"value": 5100, "unit": "rpm"}
